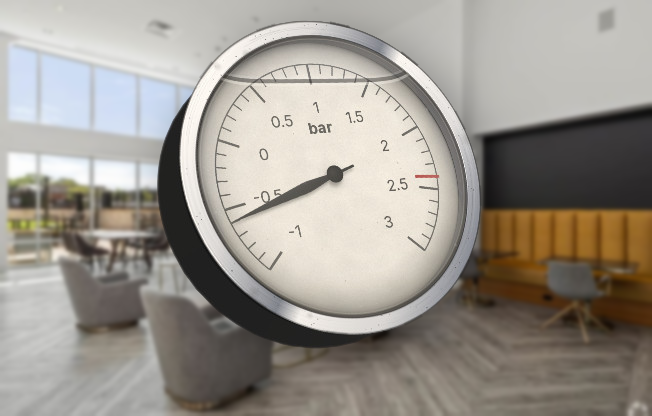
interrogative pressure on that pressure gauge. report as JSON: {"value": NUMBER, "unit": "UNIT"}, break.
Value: {"value": -0.6, "unit": "bar"}
